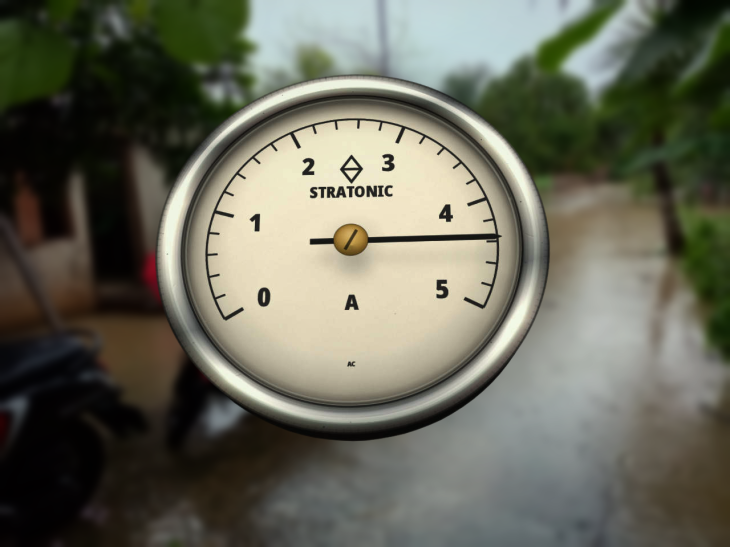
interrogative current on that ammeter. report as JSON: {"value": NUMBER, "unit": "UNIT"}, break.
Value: {"value": 4.4, "unit": "A"}
